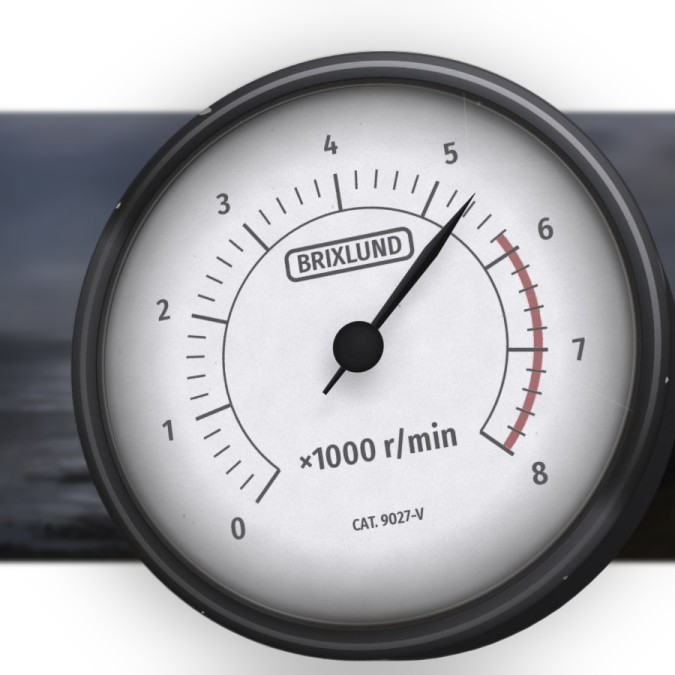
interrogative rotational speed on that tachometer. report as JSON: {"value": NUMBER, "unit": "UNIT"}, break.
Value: {"value": 5400, "unit": "rpm"}
